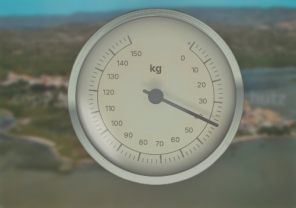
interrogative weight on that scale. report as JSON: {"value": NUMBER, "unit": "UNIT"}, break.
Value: {"value": 40, "unit": "kg"}
